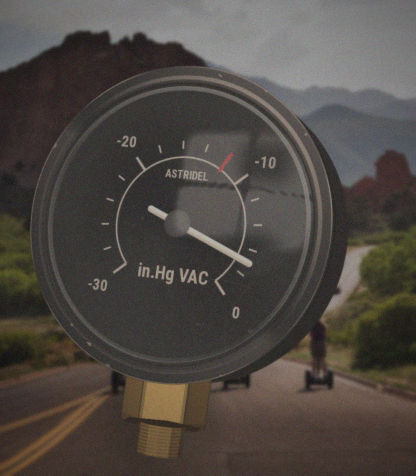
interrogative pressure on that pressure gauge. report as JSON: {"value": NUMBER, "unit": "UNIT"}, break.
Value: {"value": -3, "unit": "inHg"}
